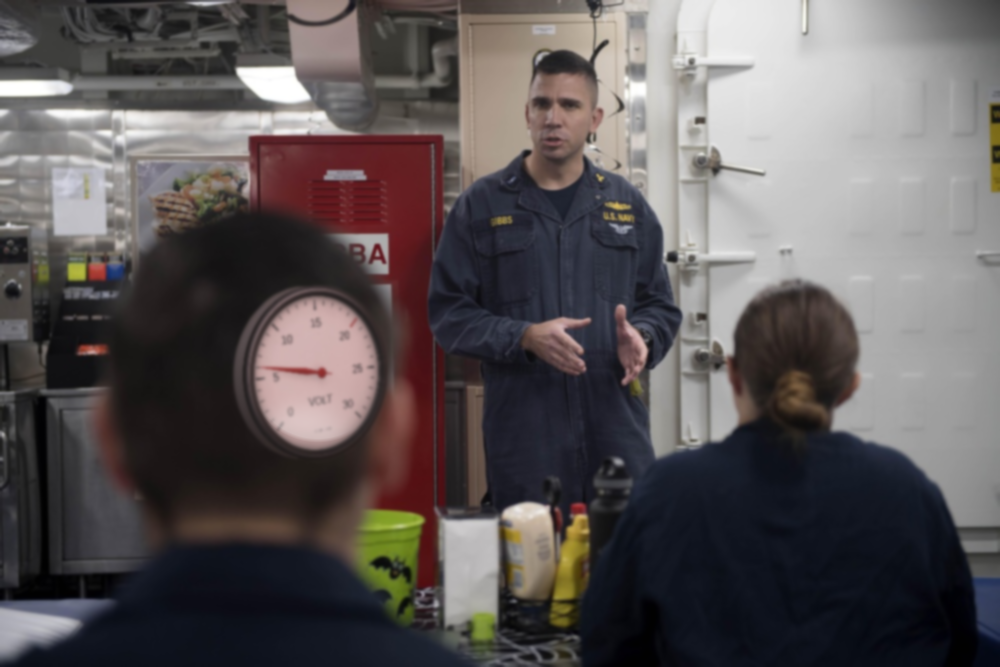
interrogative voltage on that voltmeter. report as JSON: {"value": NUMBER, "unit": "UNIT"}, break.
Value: {"value": 6, "unit": "V"}
